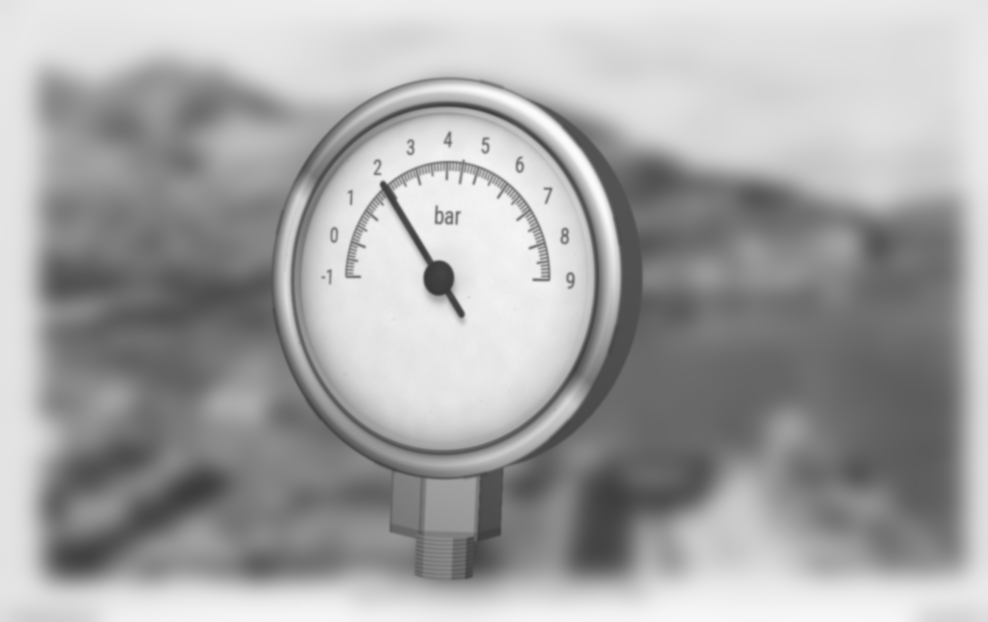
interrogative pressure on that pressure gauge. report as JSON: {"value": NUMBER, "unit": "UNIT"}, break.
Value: {"value": 2, "unit": "bar"}
